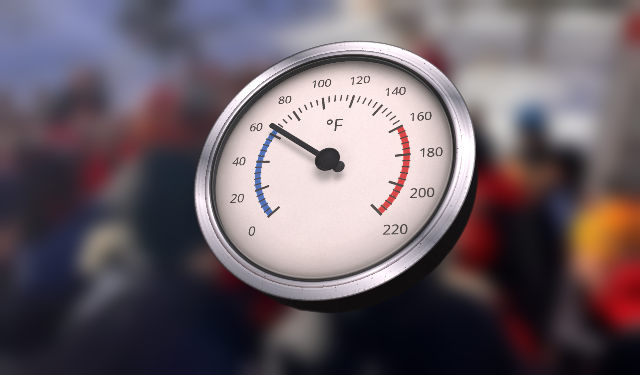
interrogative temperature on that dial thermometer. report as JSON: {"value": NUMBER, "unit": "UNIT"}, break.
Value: {"value": 64, "unit": "°F"}
